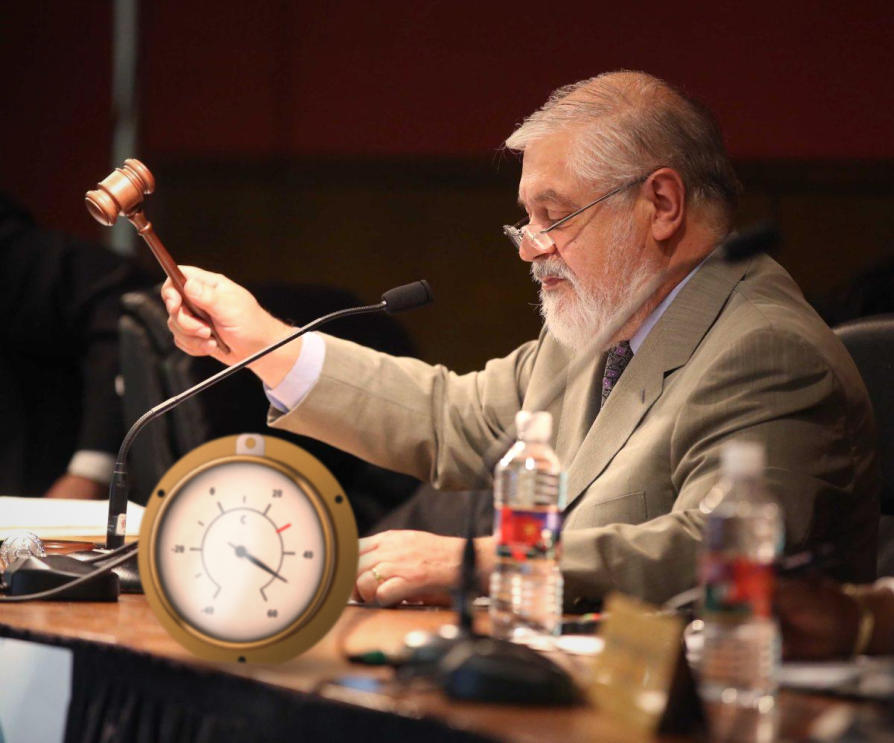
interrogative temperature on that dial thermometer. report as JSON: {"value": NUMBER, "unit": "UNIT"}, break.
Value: {"value": 50, "unit": "°C"}
